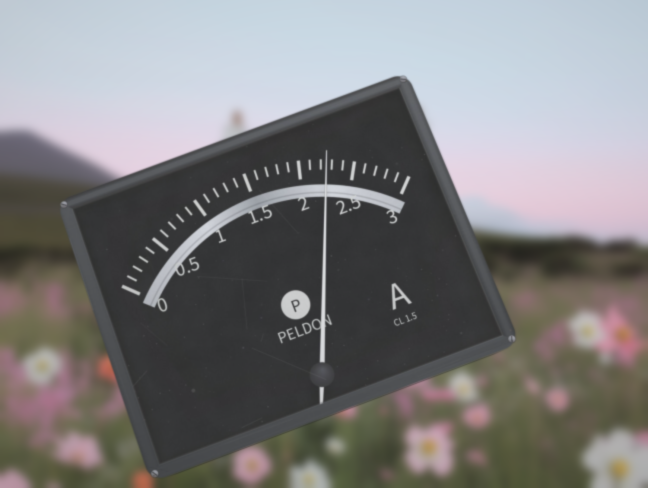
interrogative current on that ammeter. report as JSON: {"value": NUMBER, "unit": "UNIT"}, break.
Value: {"value": 2.25, "unit": "A"}
